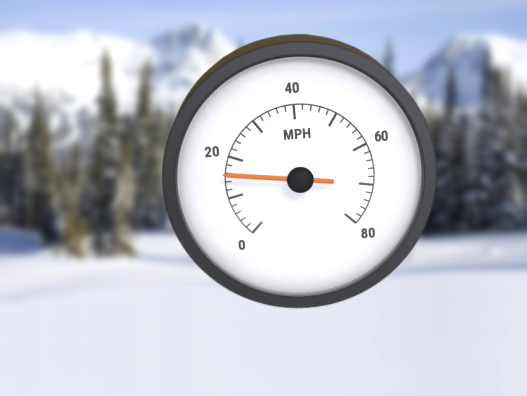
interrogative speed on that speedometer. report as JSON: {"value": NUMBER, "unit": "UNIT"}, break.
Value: {"value": 16, "unit": "mph"}
